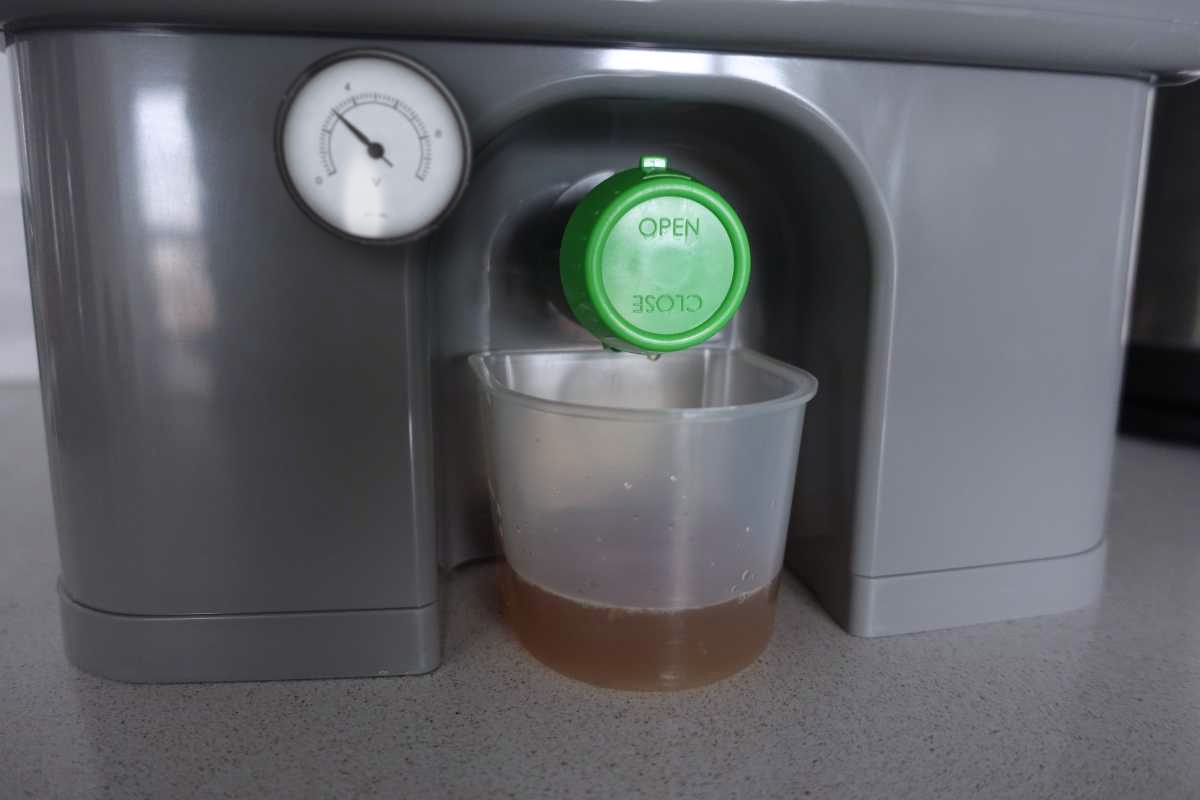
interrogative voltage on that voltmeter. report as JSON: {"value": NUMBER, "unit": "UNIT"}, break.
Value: {"value": 3, "unit": "V"}
